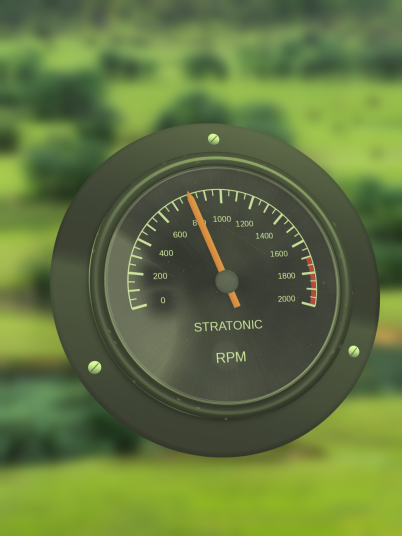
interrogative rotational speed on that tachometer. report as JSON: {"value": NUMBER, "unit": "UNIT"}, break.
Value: {"value": 800, "unit": "rpm"}
